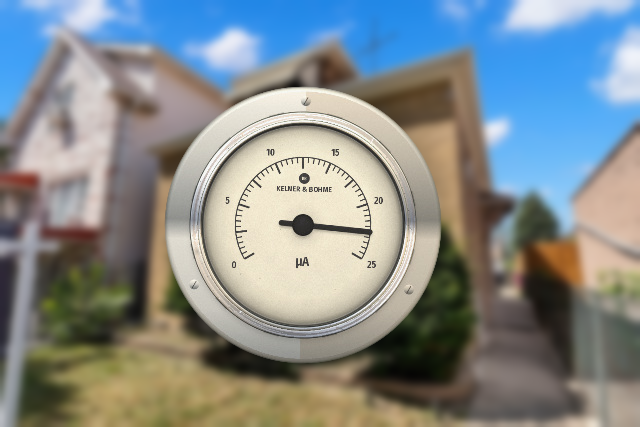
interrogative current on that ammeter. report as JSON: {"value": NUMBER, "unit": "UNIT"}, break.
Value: {"value": 22.5, "unit": "µA"}
